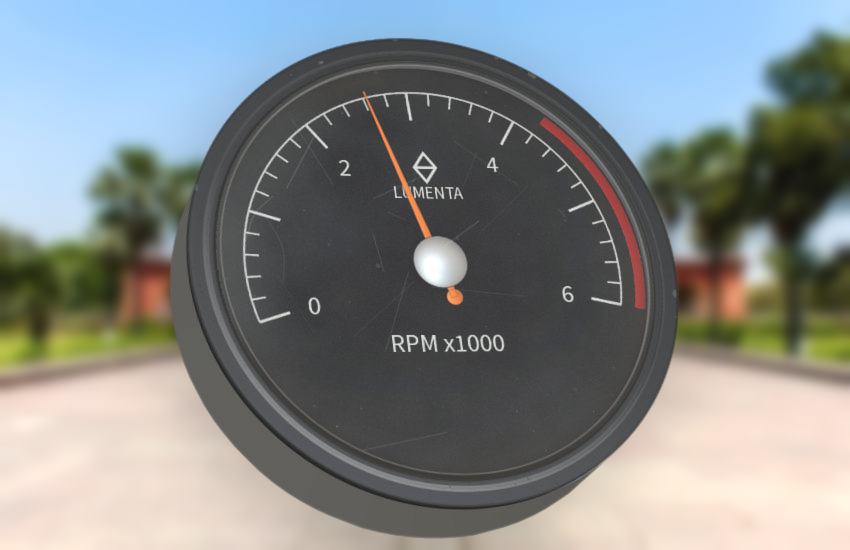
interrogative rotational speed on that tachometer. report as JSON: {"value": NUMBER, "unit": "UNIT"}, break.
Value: {"value": 2600, "unit": "rpm"}
